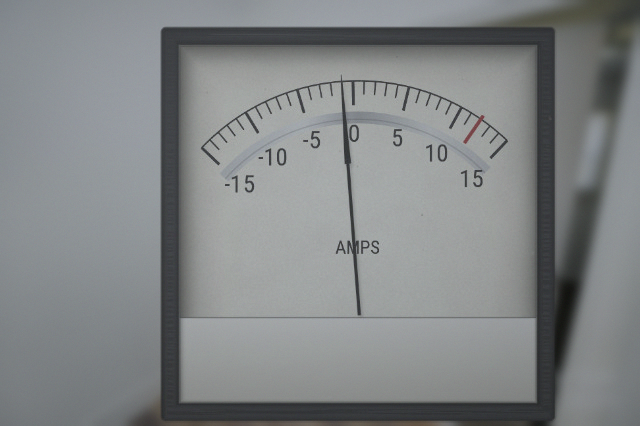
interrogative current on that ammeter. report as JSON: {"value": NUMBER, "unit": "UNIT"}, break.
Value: {"value": -1, "unit": "A"}
